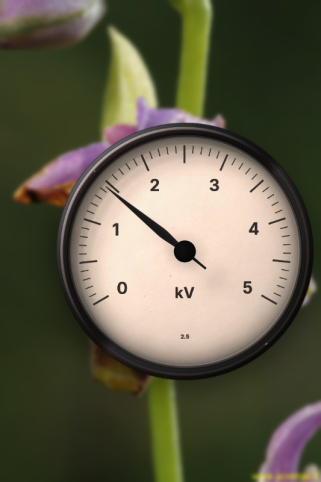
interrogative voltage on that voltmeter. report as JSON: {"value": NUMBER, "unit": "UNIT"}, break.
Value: {"value": 1.45, "unit": "kV"}
